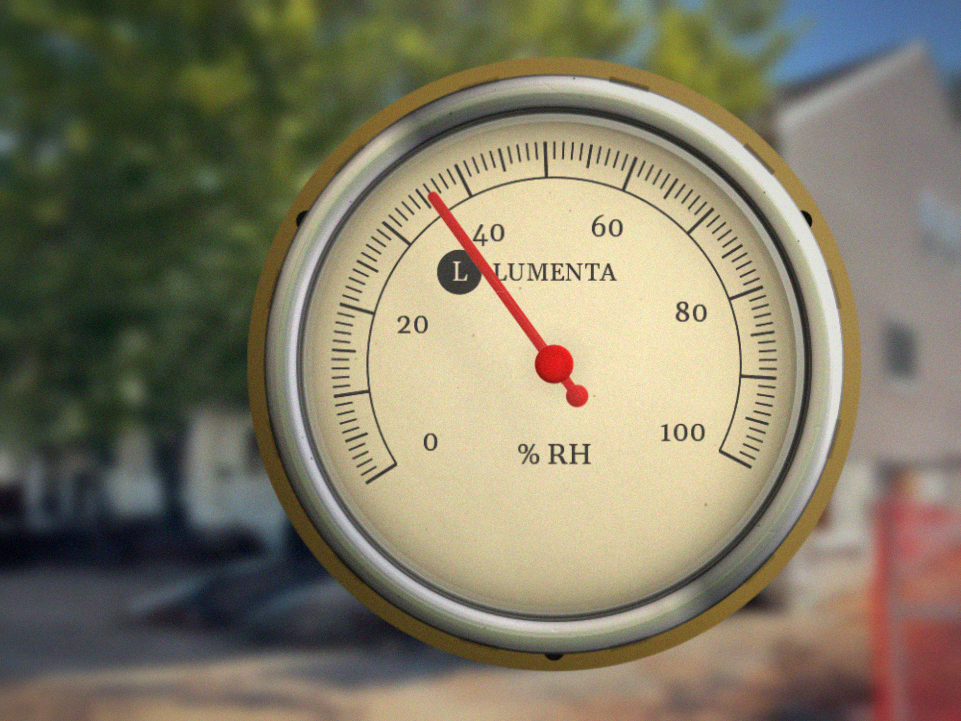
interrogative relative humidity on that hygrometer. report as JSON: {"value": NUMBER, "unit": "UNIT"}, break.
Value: {"value": 36, "unit": "%"}
